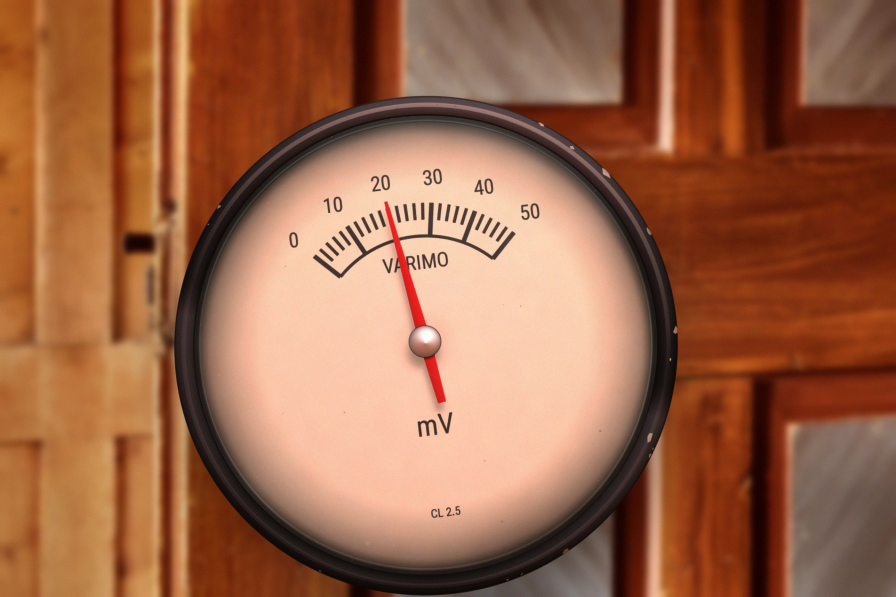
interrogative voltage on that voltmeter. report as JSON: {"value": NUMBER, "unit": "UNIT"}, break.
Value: {"value": 20, "unit": "mV"}
